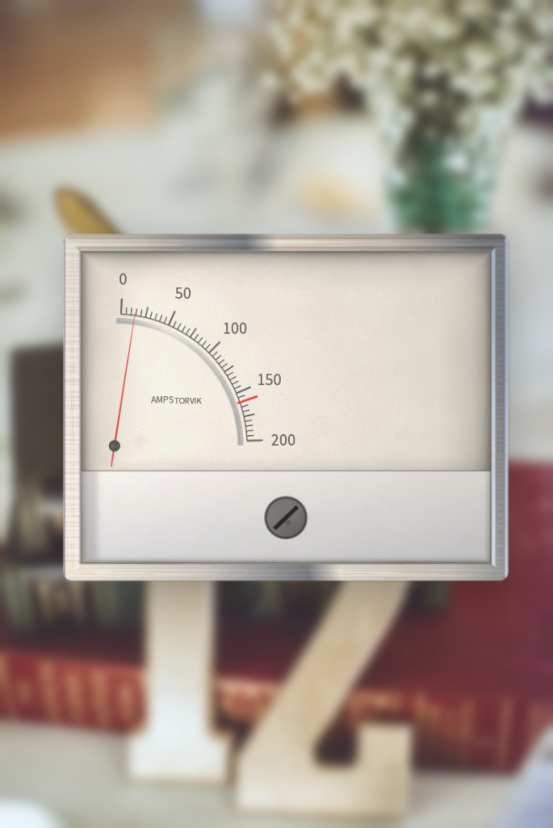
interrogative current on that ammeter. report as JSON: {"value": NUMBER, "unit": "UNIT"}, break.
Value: {"value": 15, "unit": "A"}
